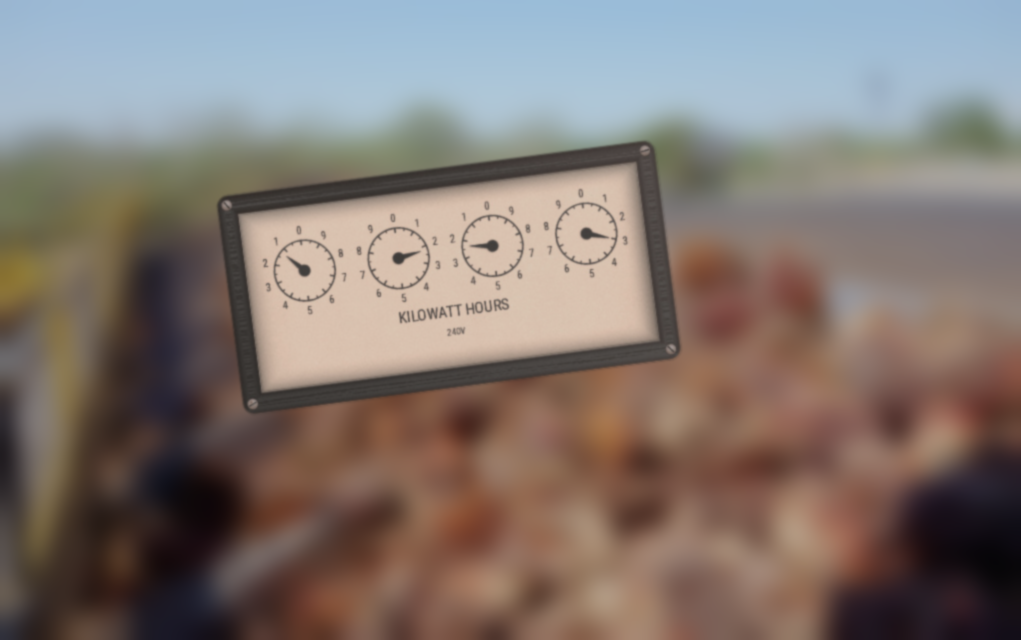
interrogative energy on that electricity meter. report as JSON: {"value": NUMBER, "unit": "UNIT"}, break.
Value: {"value": 1223, "unit": "kWh"}
